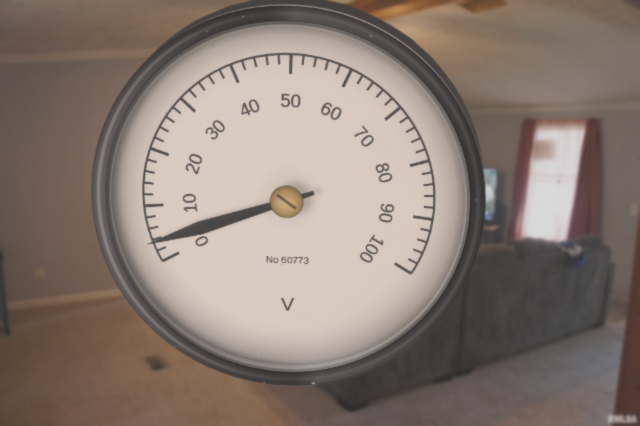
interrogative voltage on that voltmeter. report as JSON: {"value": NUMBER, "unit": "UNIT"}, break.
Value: {"value": 4, "unit": "V"}
